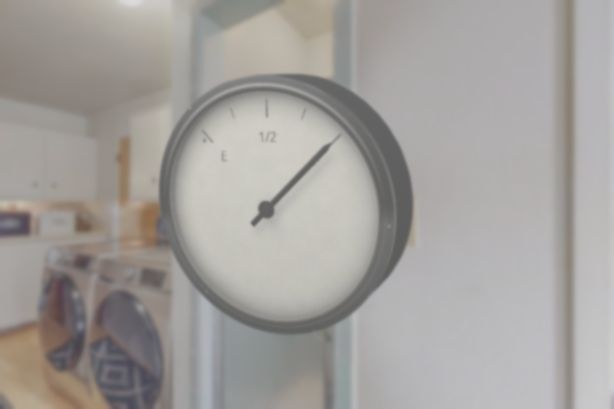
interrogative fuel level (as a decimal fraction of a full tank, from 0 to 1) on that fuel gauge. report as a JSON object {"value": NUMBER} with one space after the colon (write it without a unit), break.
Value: {"value": 1}
